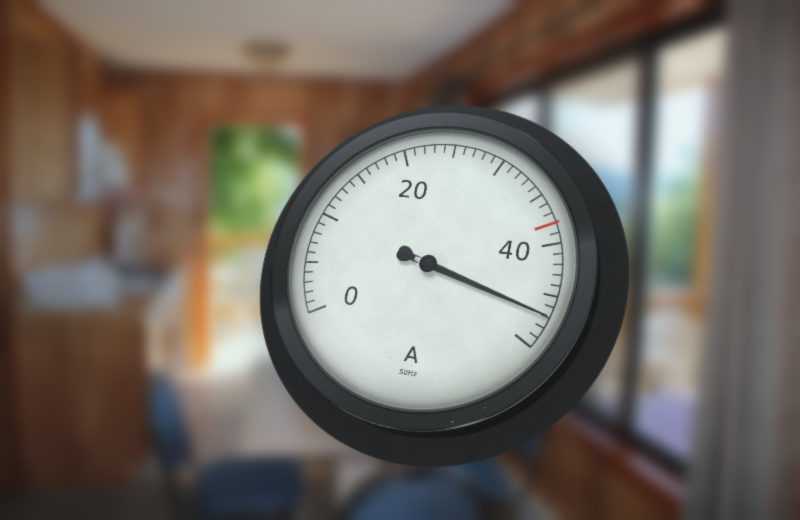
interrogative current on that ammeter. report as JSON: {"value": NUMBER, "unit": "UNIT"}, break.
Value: {"value": 47, "unit": "A"}
